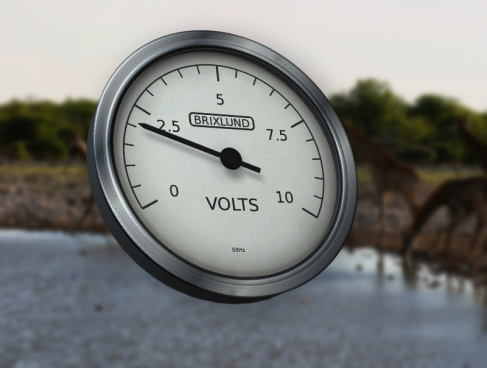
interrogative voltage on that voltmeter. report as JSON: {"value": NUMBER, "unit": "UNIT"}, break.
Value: {"value": 2, "unit": "V"}
